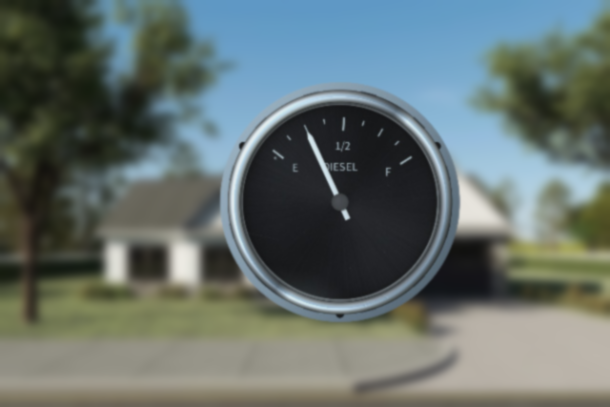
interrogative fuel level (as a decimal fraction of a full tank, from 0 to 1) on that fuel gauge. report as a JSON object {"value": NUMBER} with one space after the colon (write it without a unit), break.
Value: {"value": 0.25}
